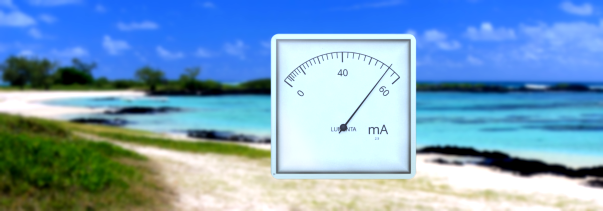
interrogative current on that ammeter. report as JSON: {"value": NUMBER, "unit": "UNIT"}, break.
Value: {"value": 56, "unit": "mA"}
